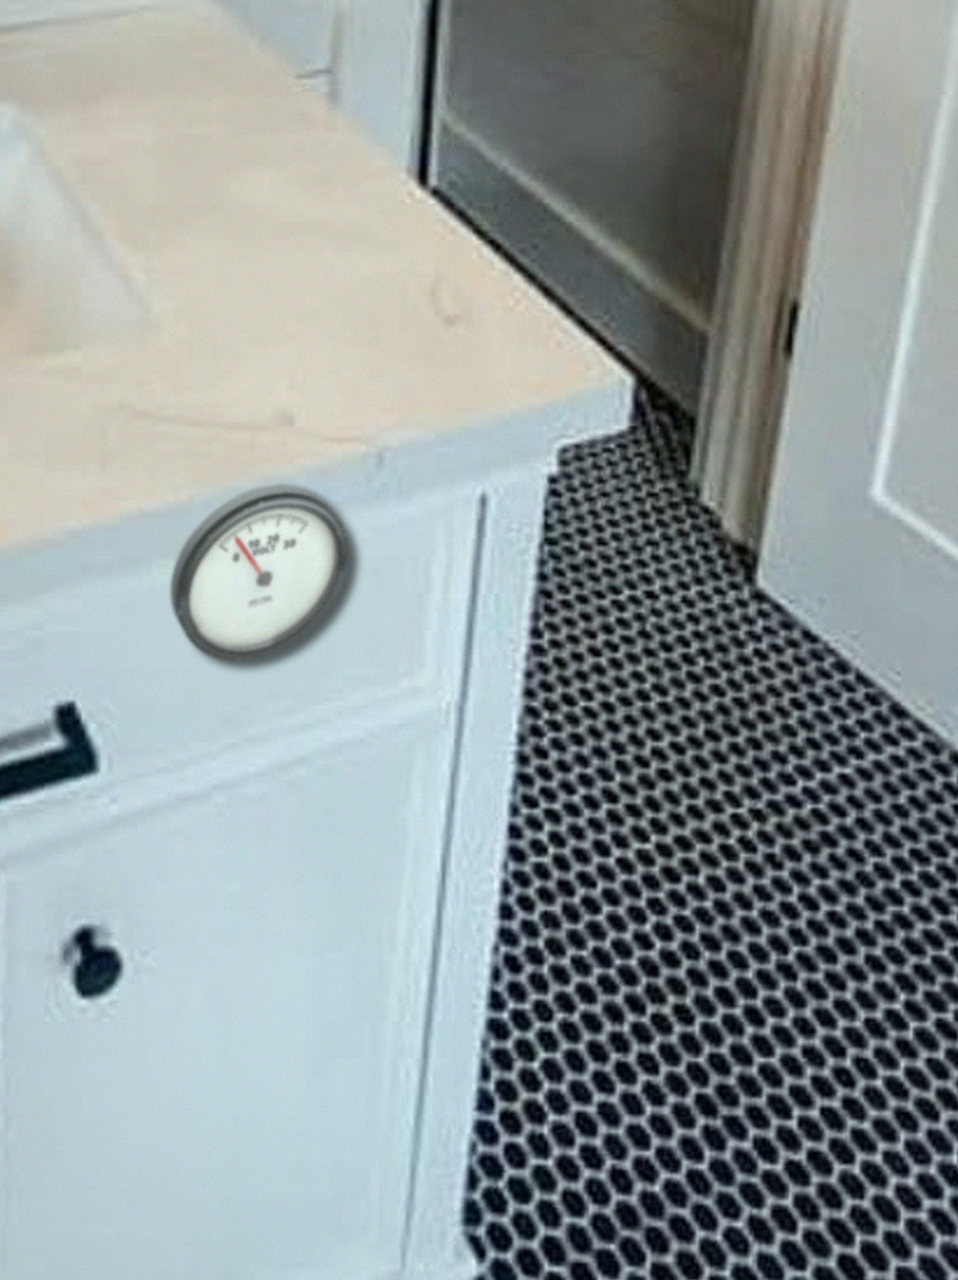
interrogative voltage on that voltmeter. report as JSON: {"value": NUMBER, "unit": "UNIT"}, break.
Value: {"value": 5, "unit": "V"}
